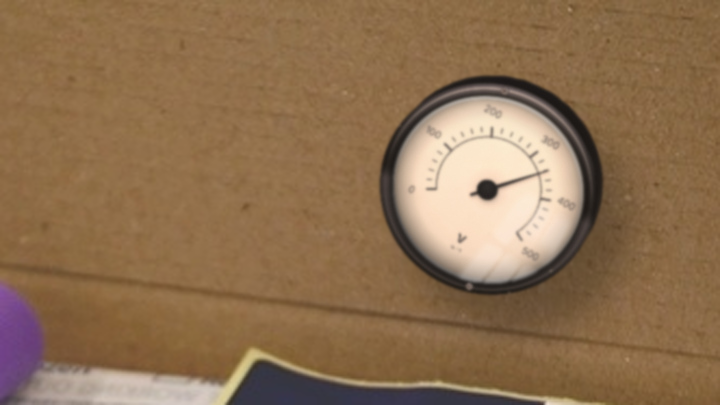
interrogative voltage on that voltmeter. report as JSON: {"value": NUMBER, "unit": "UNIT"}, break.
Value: {"value": 340, "unit": "V"}
